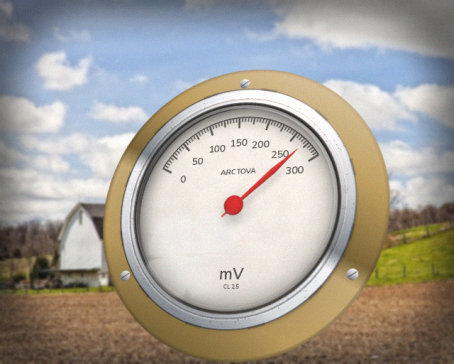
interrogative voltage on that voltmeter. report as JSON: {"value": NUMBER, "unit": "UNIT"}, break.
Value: {"value": 275, "unit": "mV"}
